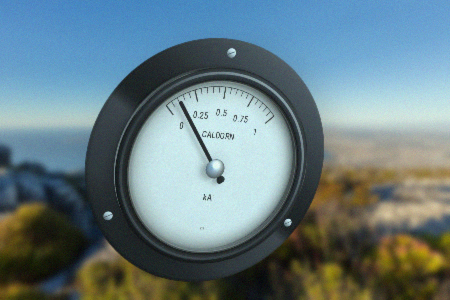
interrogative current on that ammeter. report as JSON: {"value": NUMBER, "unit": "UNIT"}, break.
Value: {"value": 0.1, "unit": "kA"}
